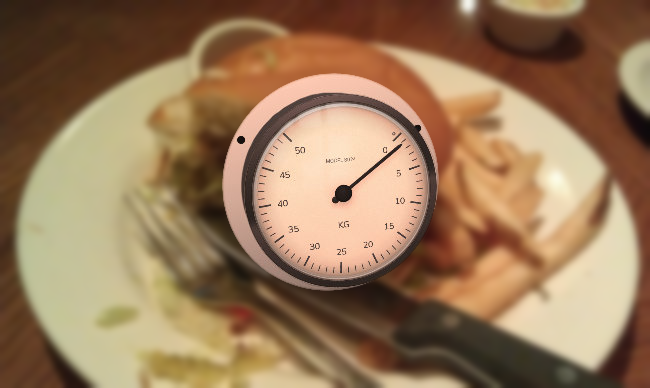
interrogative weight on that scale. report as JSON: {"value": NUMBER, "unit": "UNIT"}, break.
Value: {"value": 1, "unit": "kg"}
